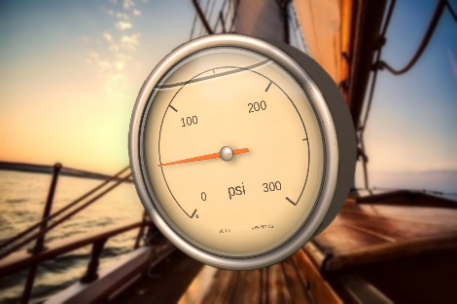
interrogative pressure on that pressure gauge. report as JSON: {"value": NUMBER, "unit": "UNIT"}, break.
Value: {"value": 50, "unit": "psi"}
